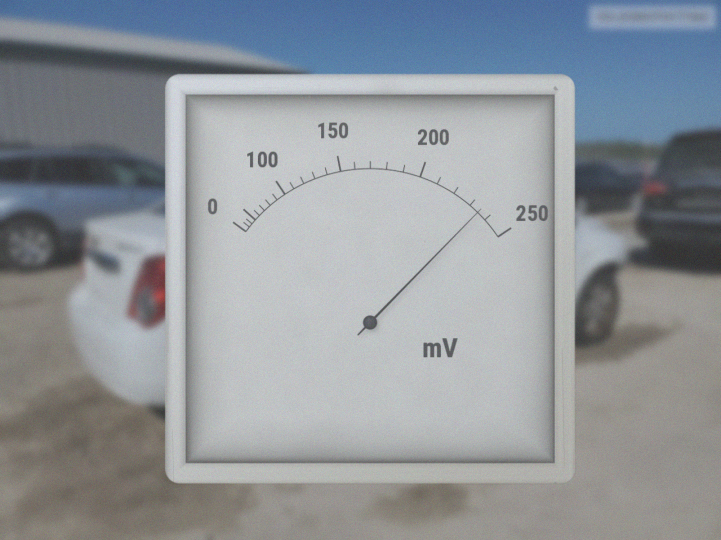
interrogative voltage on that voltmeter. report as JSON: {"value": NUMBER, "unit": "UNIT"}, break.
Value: {"value": 235, "unit": "mV"}
